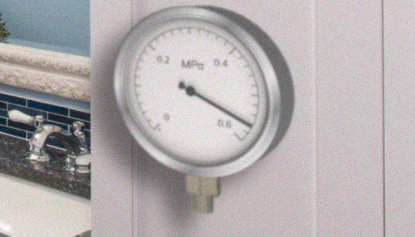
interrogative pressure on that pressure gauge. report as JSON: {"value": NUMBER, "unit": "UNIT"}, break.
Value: {"value": 0.56, "unit": "MPa"}
